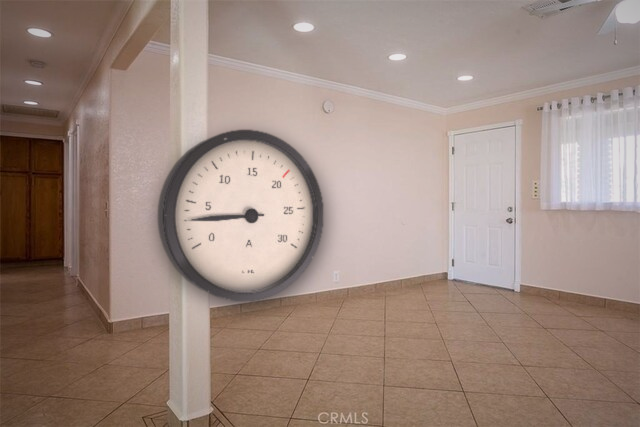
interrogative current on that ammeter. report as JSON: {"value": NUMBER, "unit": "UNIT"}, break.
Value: {"value": 3, "unit": "A"}
